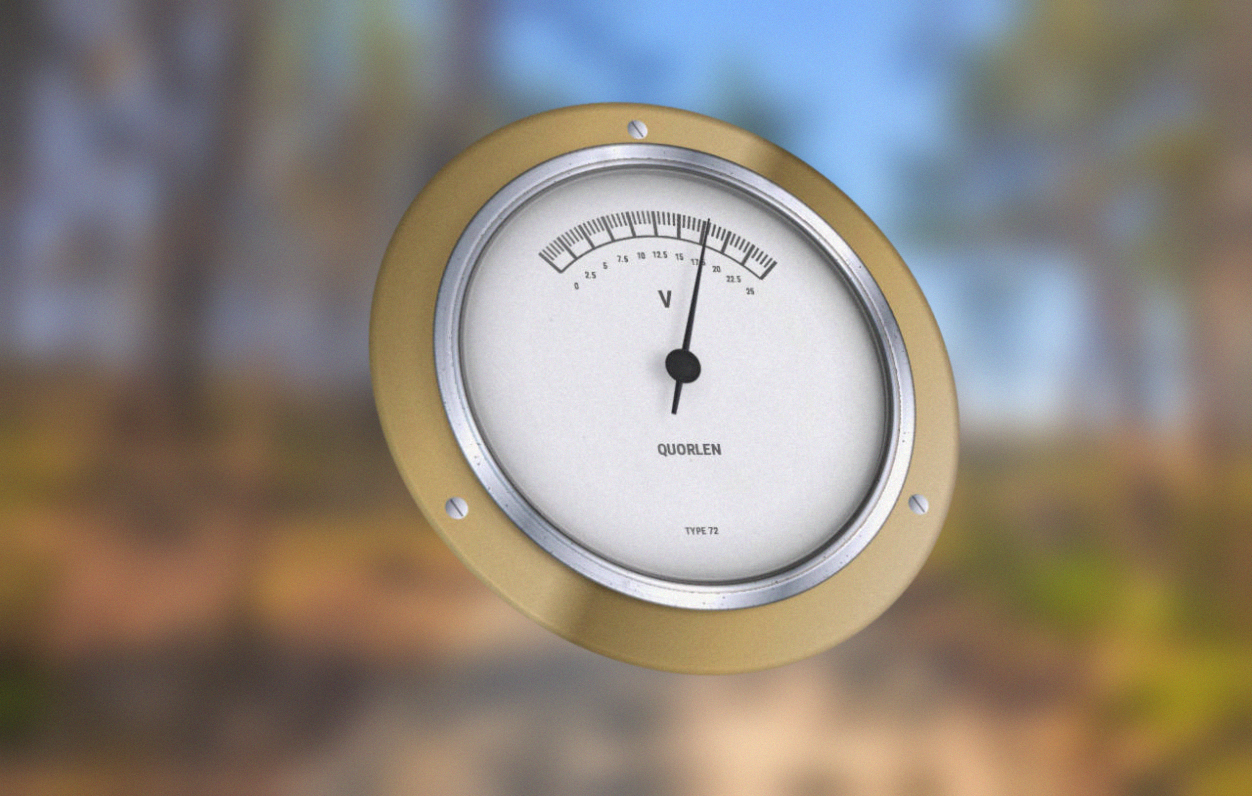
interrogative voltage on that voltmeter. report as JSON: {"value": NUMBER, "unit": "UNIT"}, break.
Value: {"value": 17.5, "unit": "V"}
